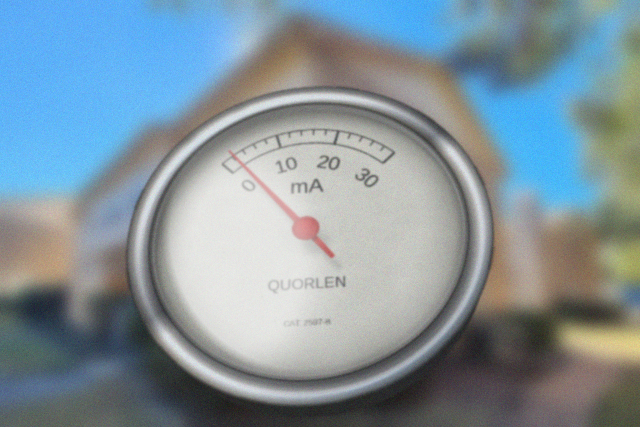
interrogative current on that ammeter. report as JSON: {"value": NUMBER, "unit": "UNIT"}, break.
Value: {"value": 2, "unit": "mA"}
